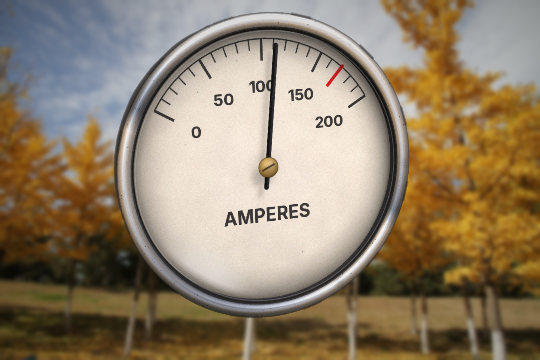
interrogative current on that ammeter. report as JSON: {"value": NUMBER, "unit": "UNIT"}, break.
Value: {"value": 110, "unit": "A"}
